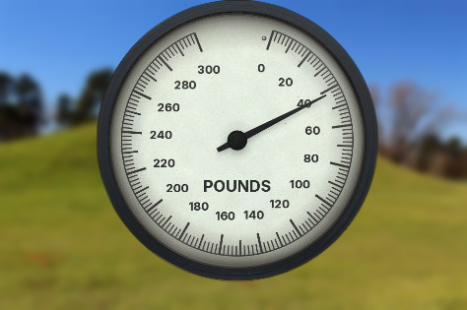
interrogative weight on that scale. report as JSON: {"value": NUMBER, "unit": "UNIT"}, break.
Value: {"value": 42, "unit": "lb"}
